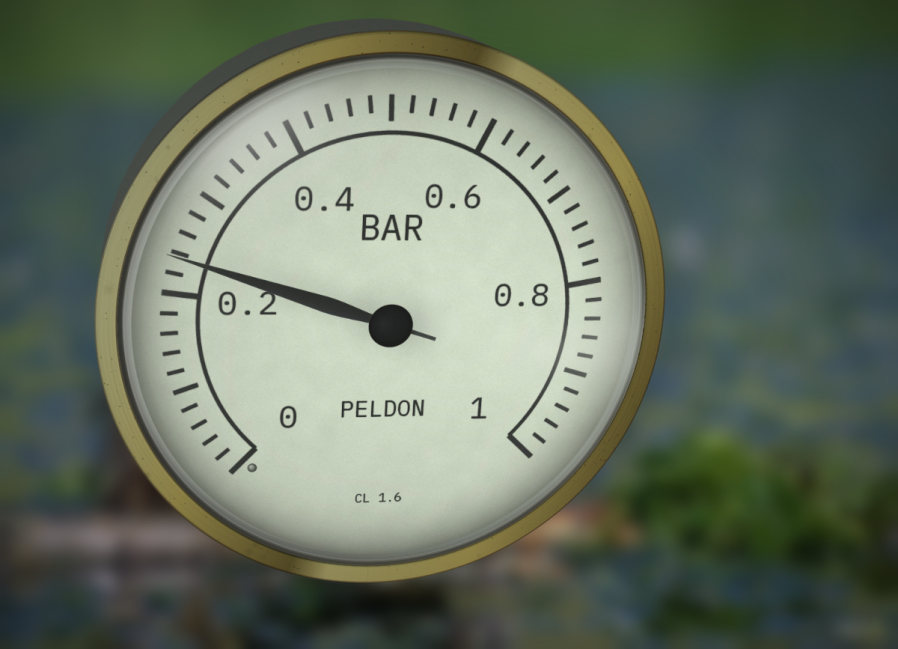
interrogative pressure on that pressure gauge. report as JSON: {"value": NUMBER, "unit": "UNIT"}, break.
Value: {"value": 0.24, "unit": "bar"}
